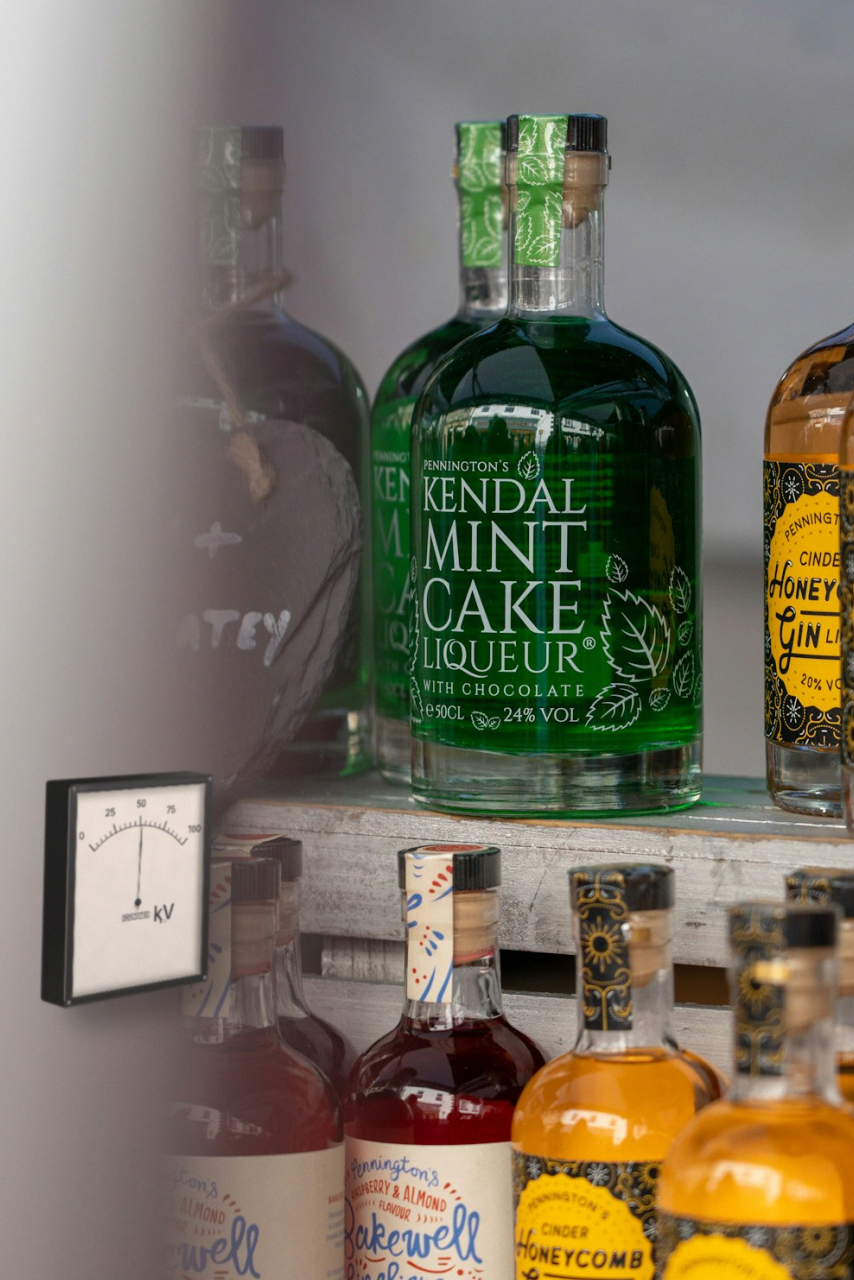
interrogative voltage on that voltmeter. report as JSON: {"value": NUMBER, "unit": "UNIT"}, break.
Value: {"value": 50, "unit": "kV"}
